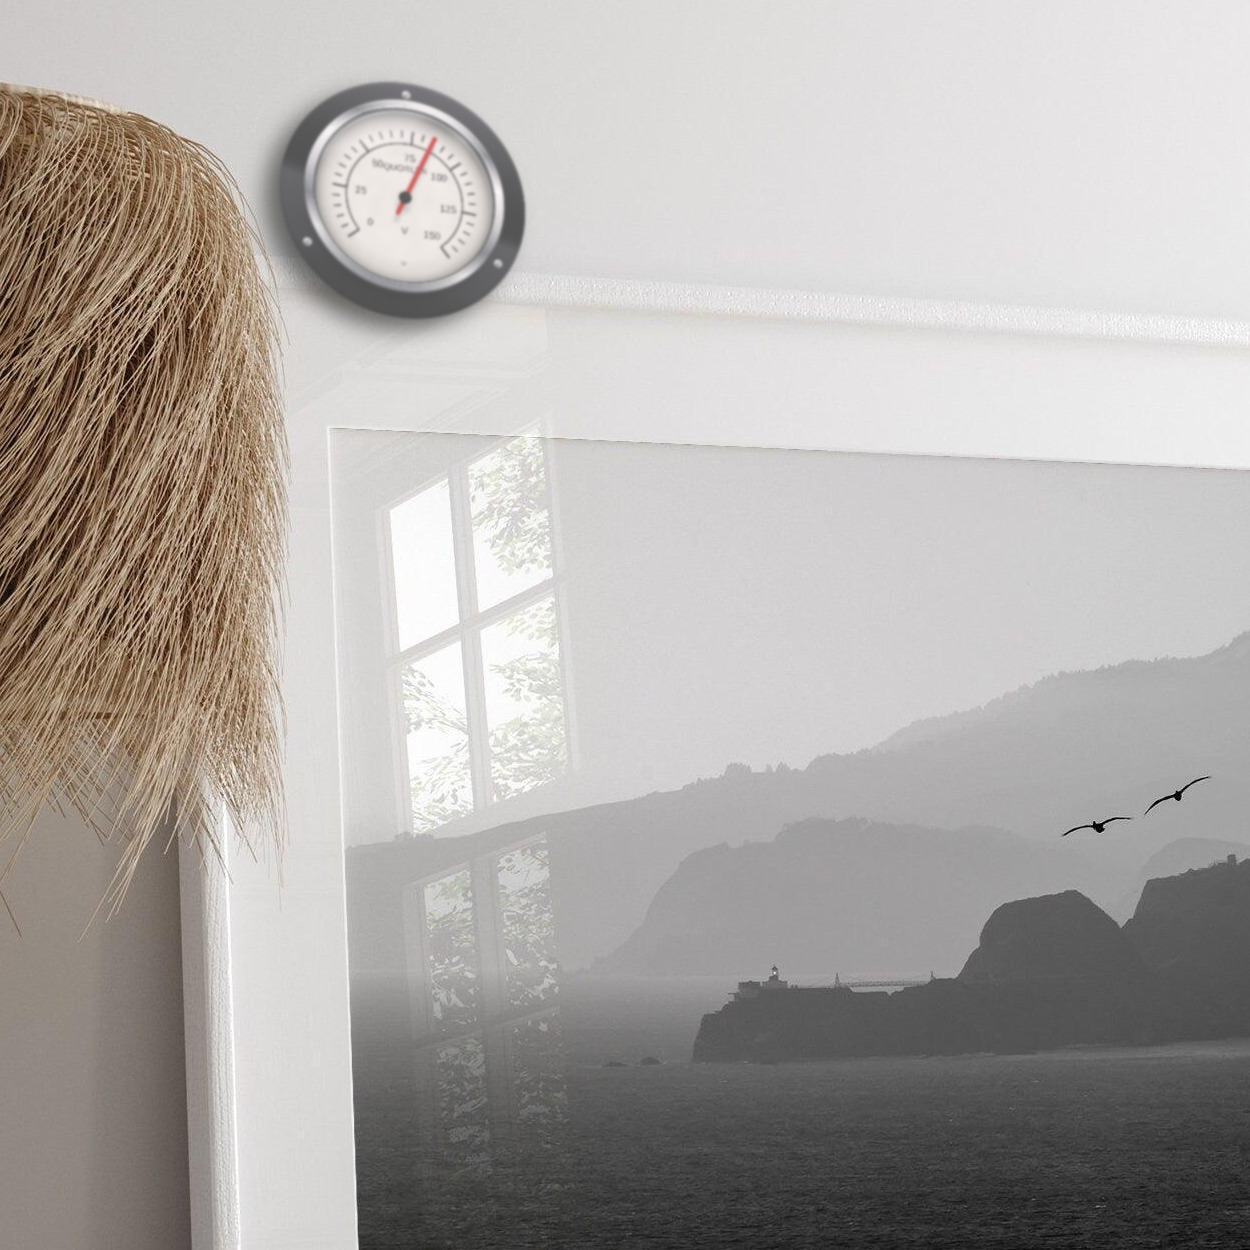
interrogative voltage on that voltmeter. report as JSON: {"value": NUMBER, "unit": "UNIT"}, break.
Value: {"value": 85, "unit": "V"}
